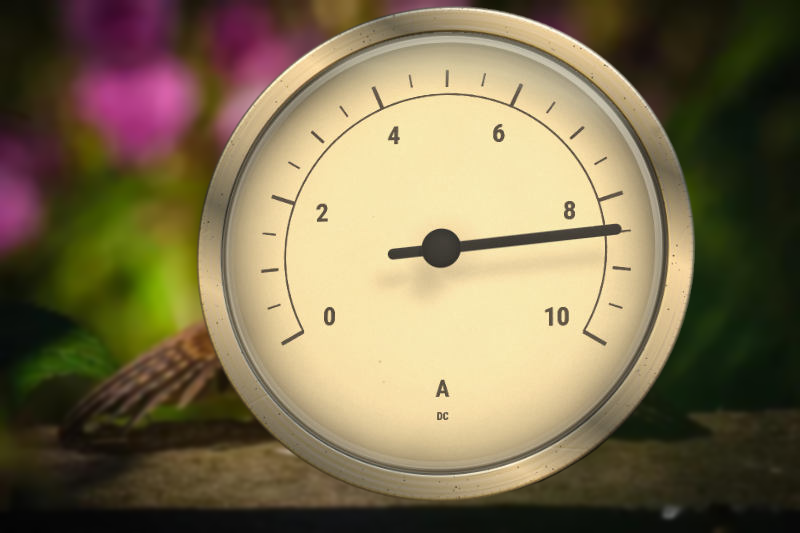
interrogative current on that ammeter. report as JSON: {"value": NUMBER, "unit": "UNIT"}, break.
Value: {"value": 8.5, "unit": "A"}
